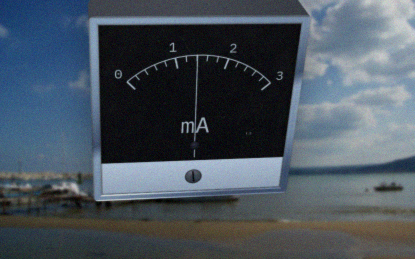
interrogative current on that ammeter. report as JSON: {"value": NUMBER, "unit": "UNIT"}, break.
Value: {"value": 1.4, "unit": "mA"}
